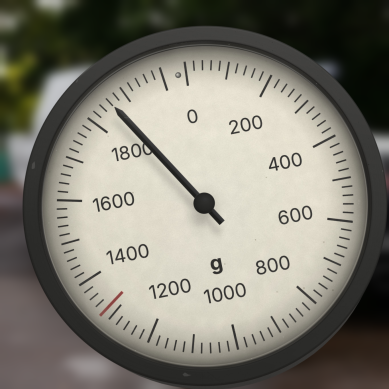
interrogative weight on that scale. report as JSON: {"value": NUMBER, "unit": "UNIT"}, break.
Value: {"value": 1860, "unit": "g"}
